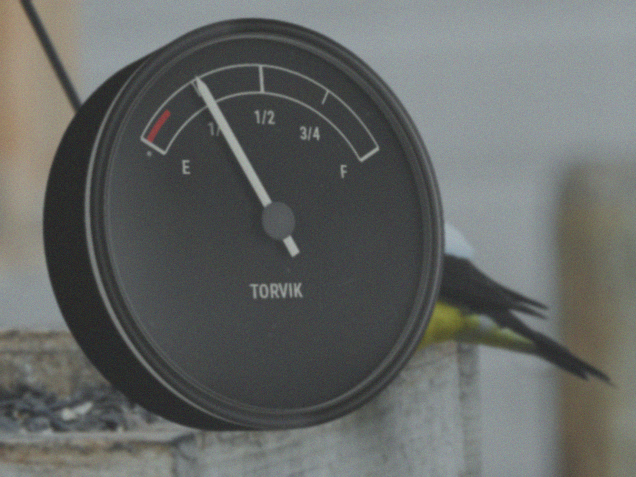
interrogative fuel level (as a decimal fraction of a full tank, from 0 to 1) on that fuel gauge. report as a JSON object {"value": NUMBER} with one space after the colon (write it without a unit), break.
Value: {"value": 0.25}
